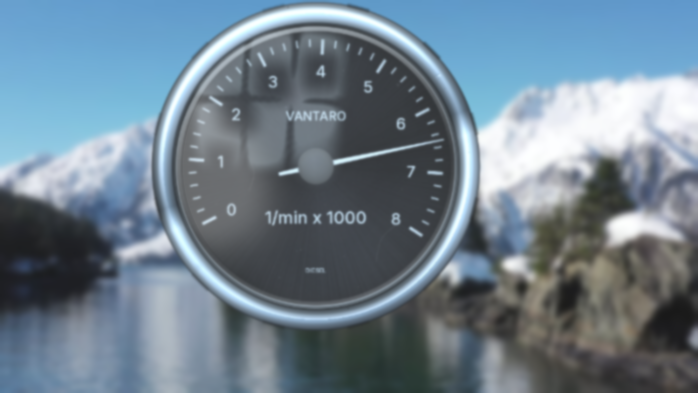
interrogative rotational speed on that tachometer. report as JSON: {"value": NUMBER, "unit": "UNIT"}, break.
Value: {"value": 6500, "unit": "rpm"}
